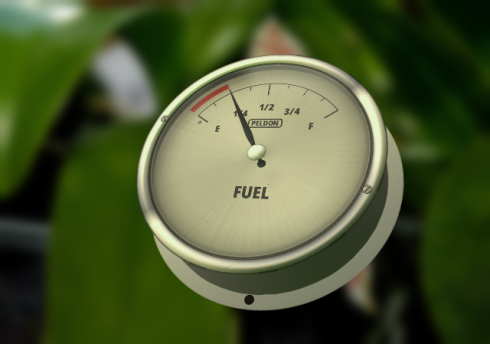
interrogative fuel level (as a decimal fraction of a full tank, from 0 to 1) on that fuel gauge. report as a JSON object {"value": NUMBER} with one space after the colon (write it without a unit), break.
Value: {"value": 0.25}
